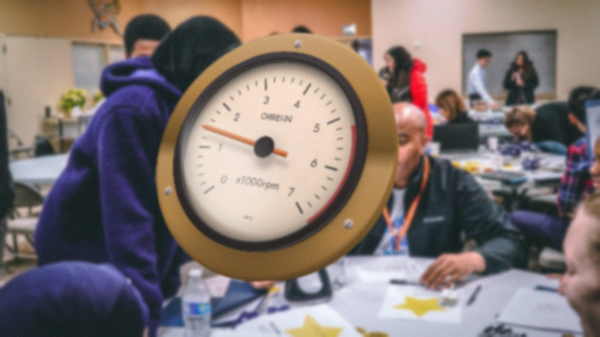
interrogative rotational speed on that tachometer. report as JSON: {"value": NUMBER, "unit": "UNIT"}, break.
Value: {"value": 1400, "unit": "rpm"}
